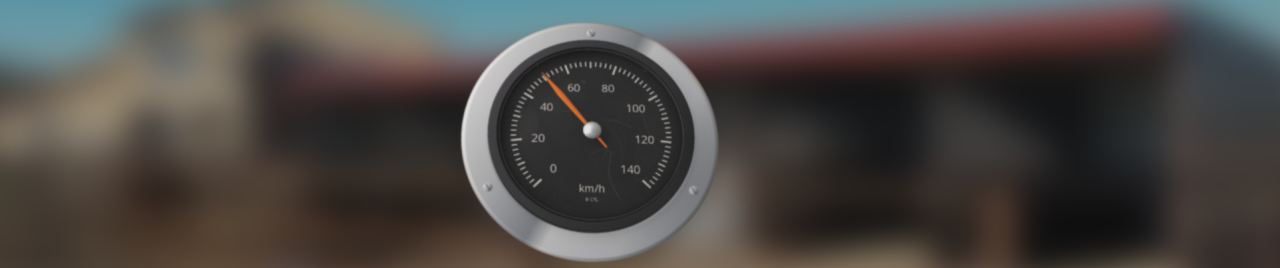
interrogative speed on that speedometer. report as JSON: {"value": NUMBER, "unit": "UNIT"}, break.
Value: {"value": 50, "unit": "km/h"}
